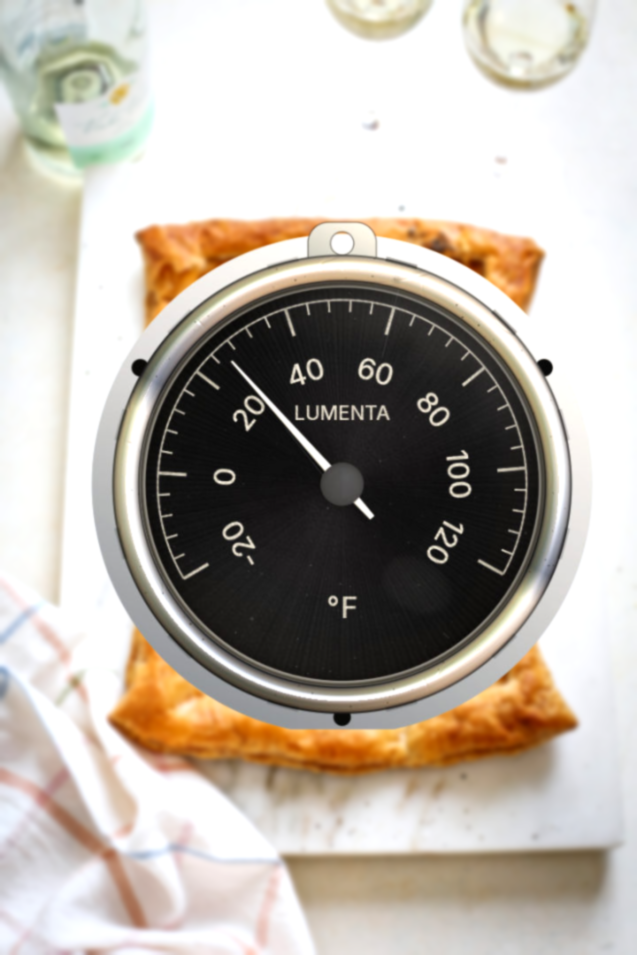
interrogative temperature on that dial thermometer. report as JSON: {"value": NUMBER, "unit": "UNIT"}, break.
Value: {"value": 26, "unit": "°F"}
